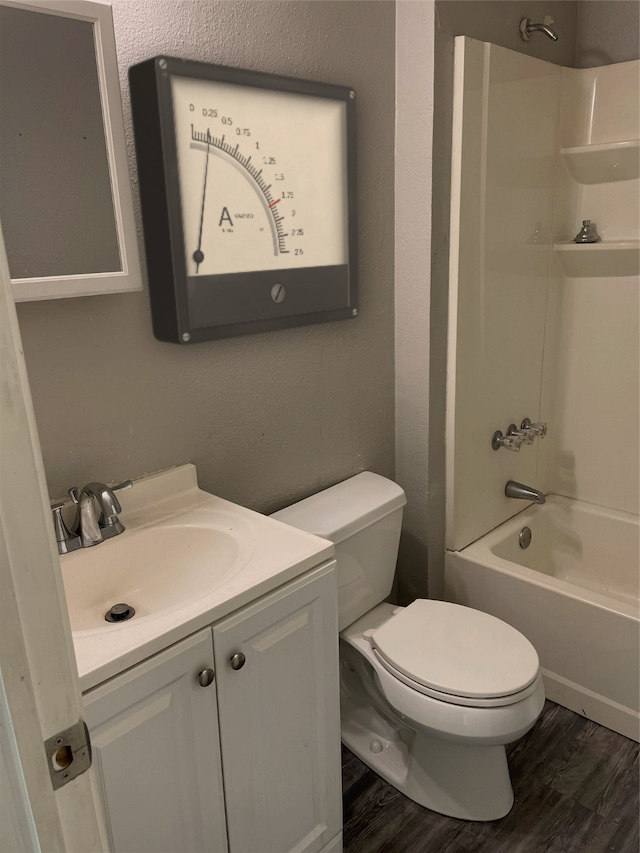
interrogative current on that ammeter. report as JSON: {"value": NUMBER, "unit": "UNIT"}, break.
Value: {"value": 0.25, "unit": "A"}
